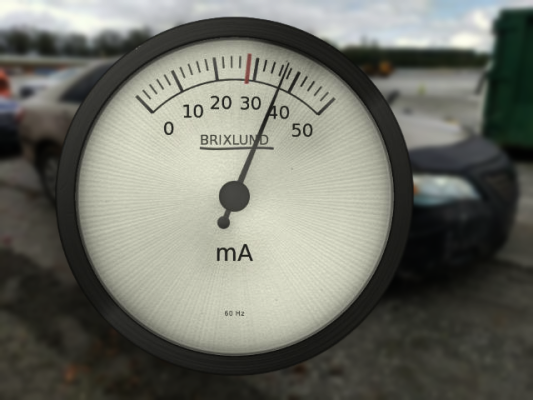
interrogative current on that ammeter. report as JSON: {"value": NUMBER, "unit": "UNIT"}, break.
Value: {"value": 37, "unit": "mA"}
